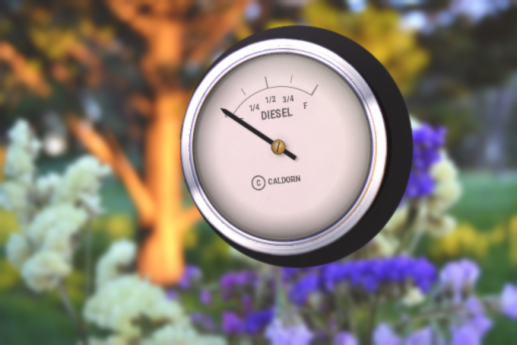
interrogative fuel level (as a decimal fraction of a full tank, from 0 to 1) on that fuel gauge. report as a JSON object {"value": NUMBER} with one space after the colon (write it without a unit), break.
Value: {"value": 0}
